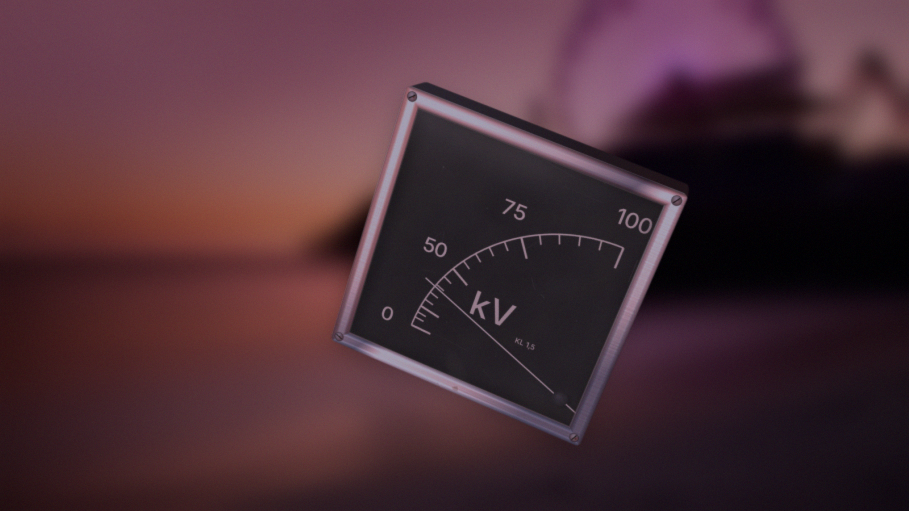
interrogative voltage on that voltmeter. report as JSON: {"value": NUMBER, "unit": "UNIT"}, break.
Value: {"value": 40, "unit": "kV"}
